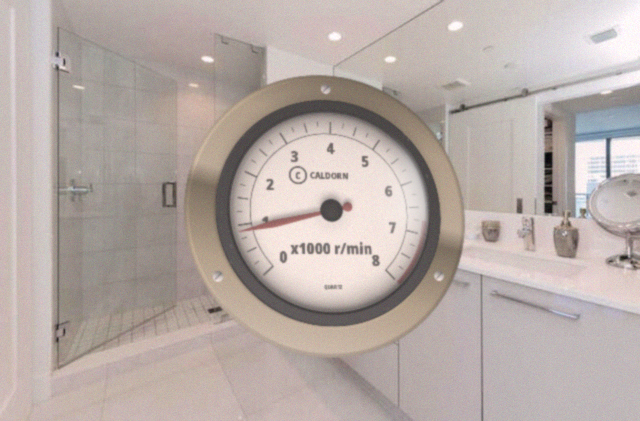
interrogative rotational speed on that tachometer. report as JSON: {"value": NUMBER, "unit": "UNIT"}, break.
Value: {"value": 875, "unit": "rpm"}
